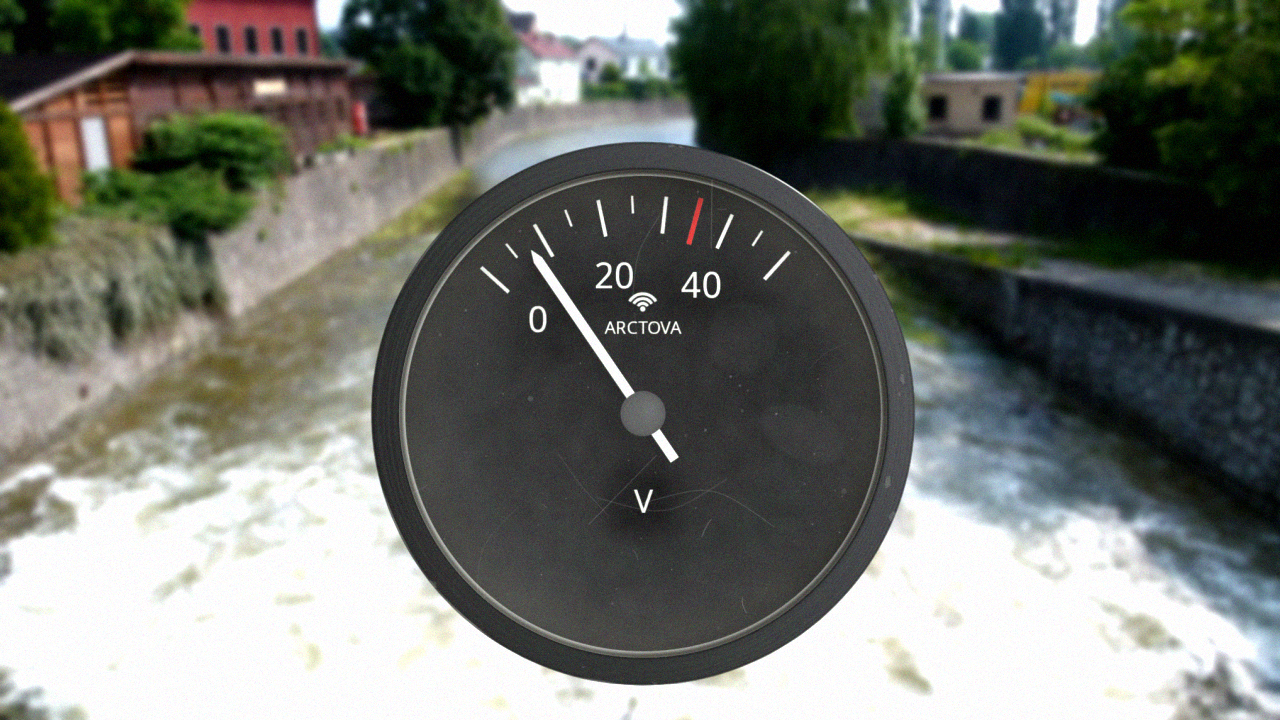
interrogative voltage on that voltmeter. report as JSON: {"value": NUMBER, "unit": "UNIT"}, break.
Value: {"value": 7.5, "unit": "V"}
